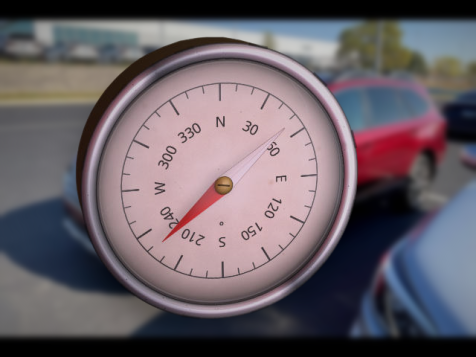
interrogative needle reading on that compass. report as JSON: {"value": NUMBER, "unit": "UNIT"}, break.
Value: {"value": 230, "unit": "°"}
